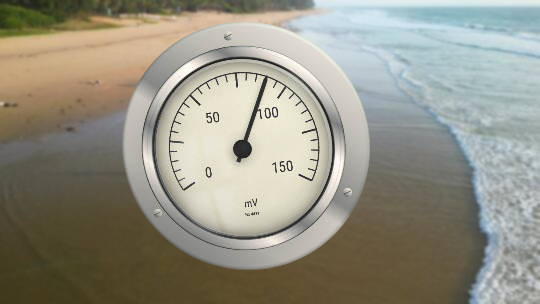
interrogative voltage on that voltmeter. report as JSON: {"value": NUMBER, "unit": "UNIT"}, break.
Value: {"value": 90, "unit": "mV"}
